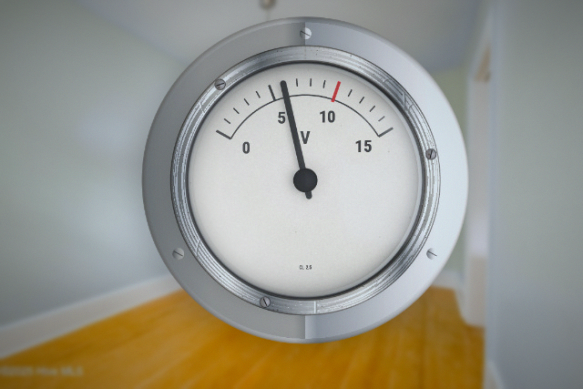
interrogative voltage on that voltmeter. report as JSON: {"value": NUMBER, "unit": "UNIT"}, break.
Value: {"value": 6, "unit": "V"}
